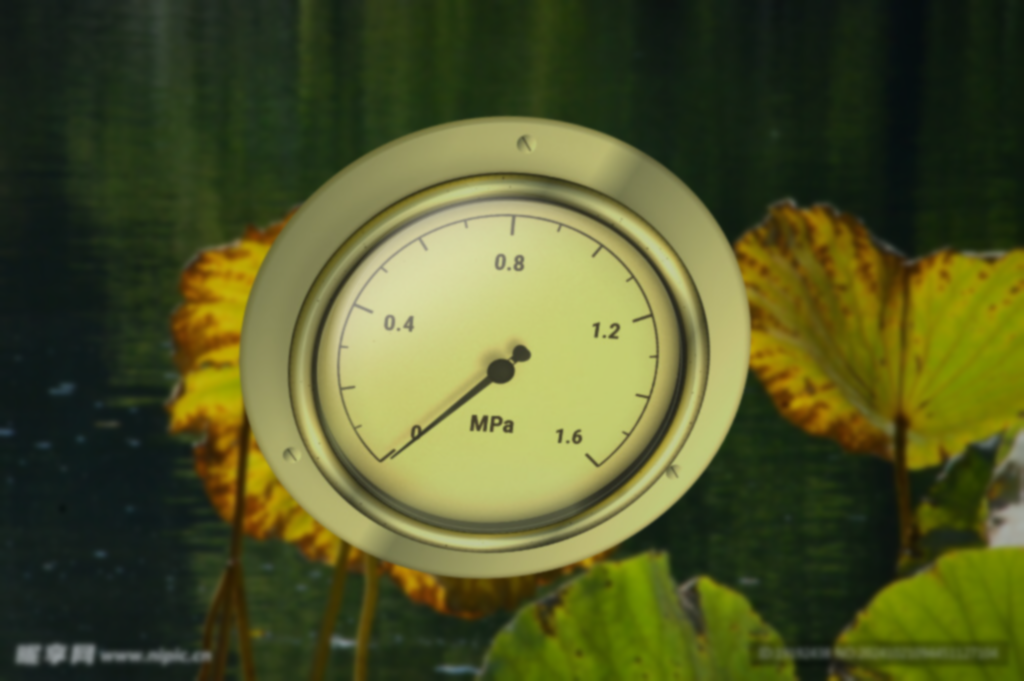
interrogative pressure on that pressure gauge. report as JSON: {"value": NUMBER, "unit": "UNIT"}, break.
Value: {"value": 0, "unit": "MPa"}
